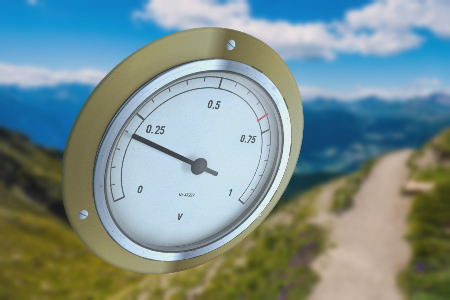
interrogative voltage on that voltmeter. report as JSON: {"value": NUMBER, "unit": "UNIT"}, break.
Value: {"value": 0.2, "unit": "V"}
